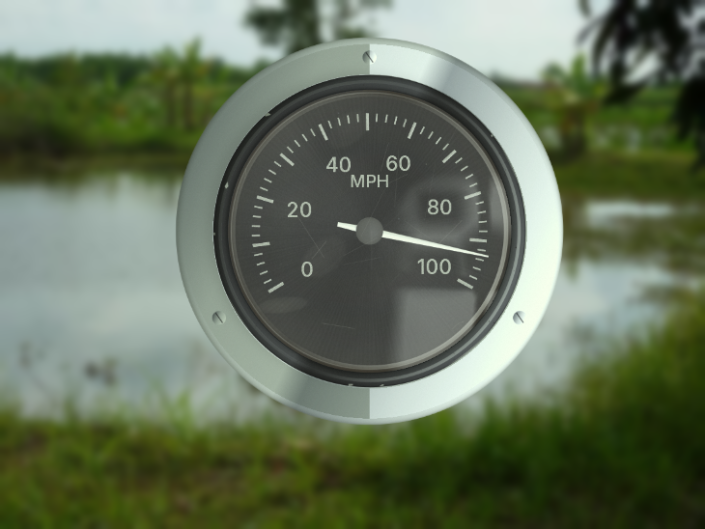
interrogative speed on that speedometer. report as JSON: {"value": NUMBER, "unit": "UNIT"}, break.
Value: {"value": 93, "unit": "mph"}
